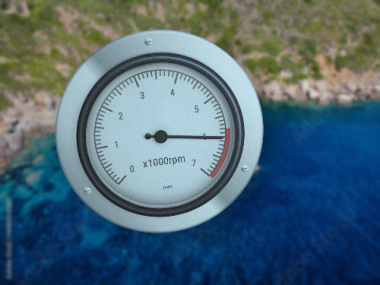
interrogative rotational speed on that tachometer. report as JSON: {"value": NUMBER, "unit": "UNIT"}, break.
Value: {"value": 6000, "unit": "rpm"}
